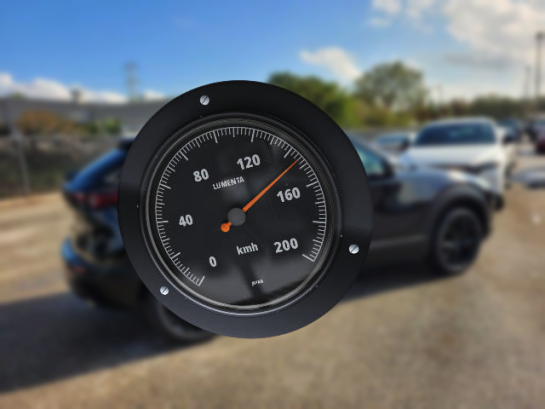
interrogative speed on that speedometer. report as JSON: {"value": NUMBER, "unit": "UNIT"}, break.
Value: {"value": 146, "unit": "km/h"}
